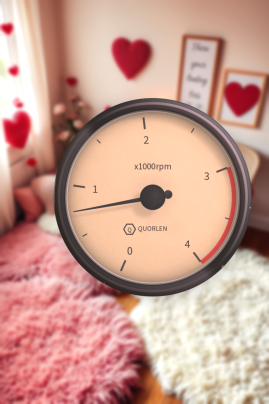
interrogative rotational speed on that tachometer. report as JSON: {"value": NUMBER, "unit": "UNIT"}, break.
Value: {"value": 750, "unit": "rpm"}
